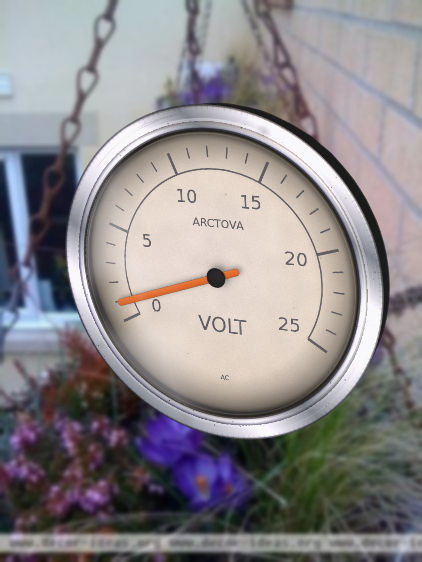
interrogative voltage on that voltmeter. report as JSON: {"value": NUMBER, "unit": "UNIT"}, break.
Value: {"value": 1, "unit": "V"}
